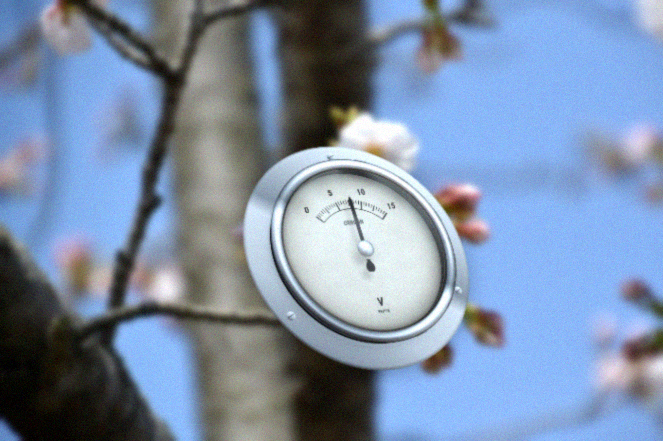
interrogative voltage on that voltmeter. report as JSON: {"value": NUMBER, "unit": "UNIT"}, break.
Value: {"value": 7.5, "unit": "V"}
